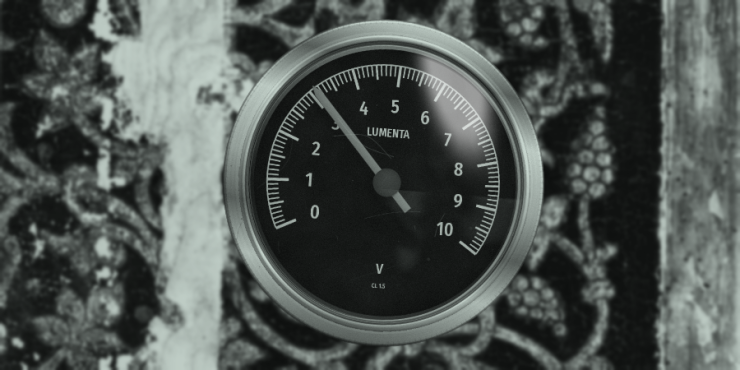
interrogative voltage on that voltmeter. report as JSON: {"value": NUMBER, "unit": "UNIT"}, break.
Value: {"value": 3.1, "unit": "V"}
